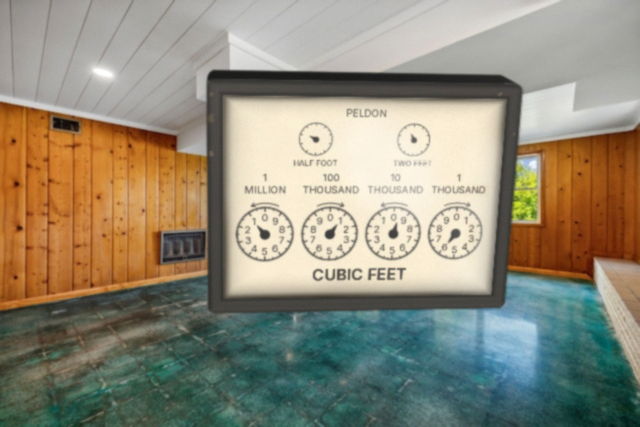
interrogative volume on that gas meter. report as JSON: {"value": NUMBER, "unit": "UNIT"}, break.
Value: {"value": 109600, "unit": "ft³"}
